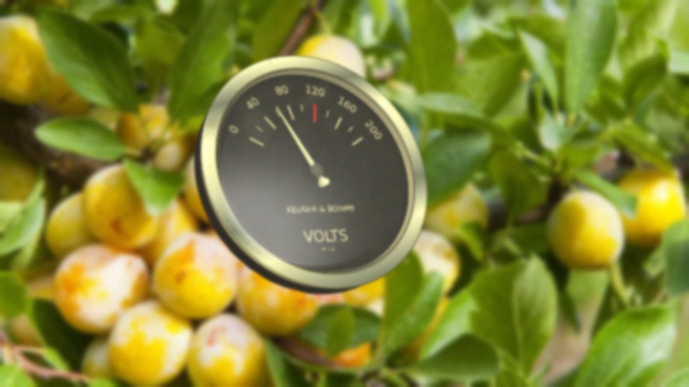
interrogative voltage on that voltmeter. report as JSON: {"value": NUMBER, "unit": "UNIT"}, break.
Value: {"value": 60, "unit": "V"}
